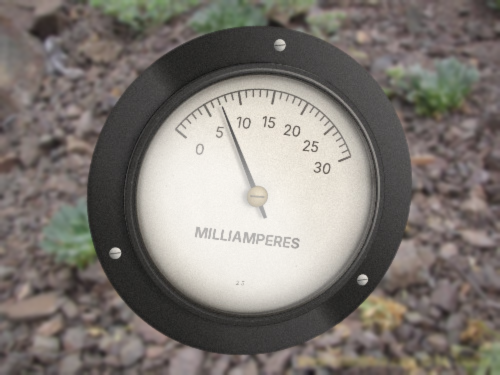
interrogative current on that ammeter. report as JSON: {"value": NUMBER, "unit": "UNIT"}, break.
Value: {"value": 7, "unit": "mA"}
